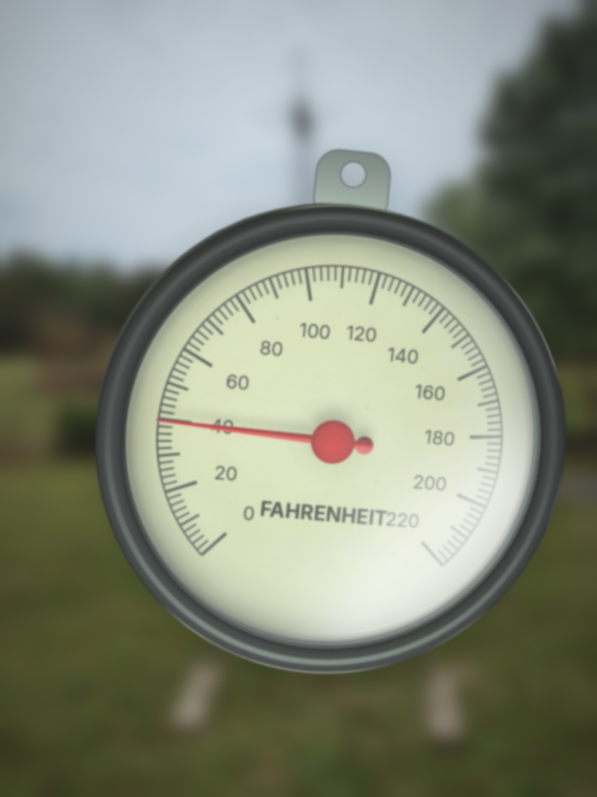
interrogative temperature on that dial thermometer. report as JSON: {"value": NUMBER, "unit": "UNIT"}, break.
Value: {"value": 40, "unit": "°F"}
